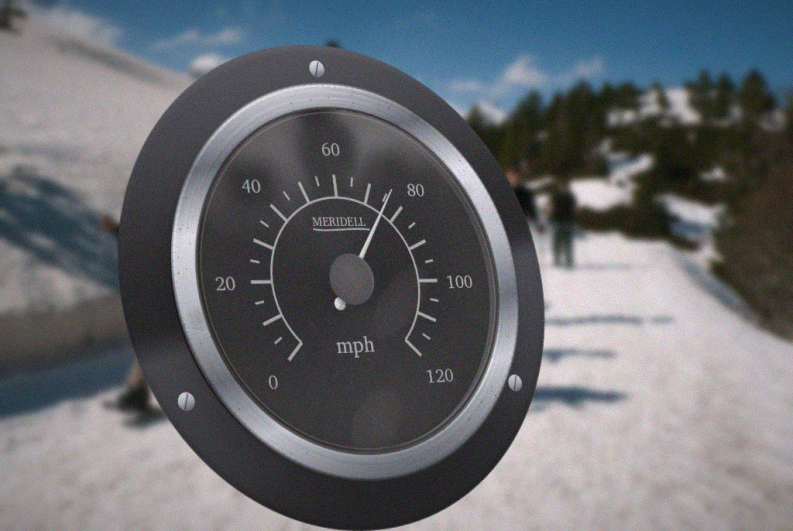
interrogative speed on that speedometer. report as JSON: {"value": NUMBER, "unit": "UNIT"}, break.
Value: {"value": 75, "unit": "mph"}
